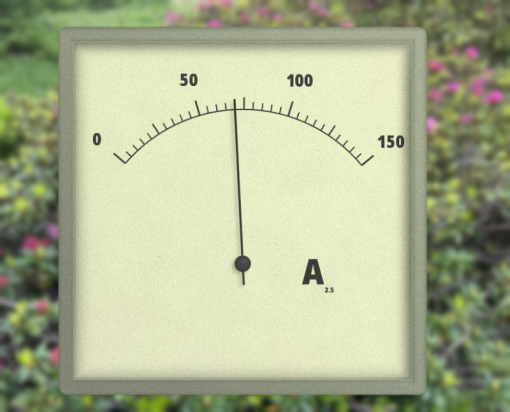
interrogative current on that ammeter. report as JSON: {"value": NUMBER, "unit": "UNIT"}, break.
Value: {"value": 70, "unit": "A"}
